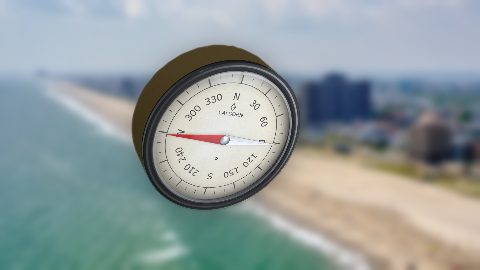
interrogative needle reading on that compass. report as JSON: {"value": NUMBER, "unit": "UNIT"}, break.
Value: {"value": 270, "unit": "°"}
